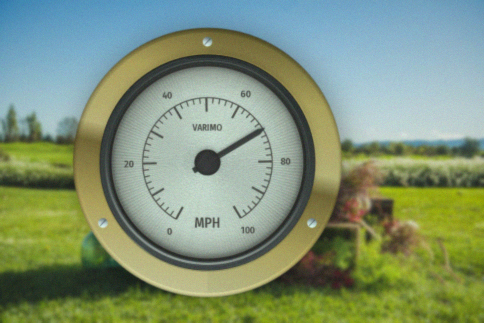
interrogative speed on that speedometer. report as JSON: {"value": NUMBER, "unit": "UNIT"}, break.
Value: {"value": 70, "unit": "mph"}
